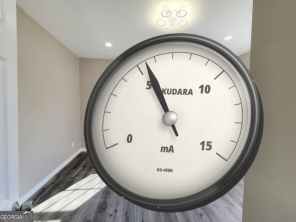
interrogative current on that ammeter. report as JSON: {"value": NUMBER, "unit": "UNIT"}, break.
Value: {"value": 5.5, "unit": "mA"}
